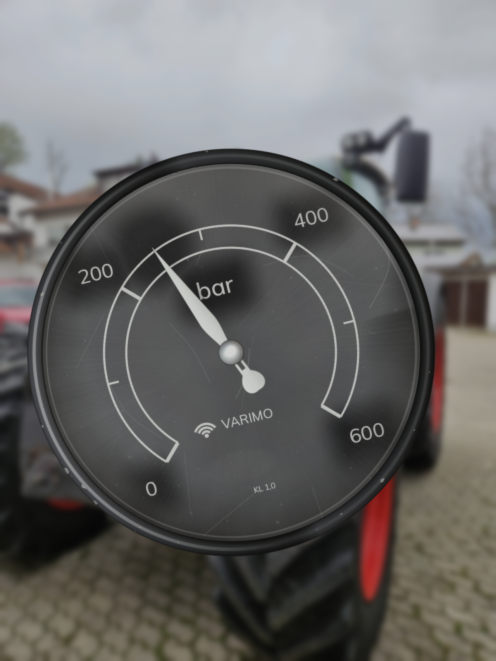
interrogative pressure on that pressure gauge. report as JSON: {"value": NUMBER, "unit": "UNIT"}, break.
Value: {"value": 250, "unit": "bar"}
